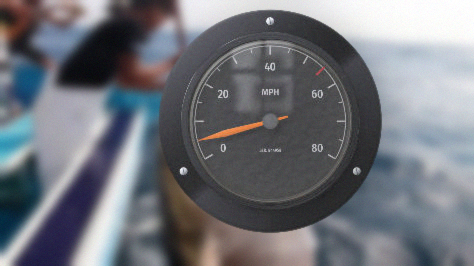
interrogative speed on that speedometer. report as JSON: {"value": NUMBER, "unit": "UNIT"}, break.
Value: {"value": 5, "unit": "mph"}
